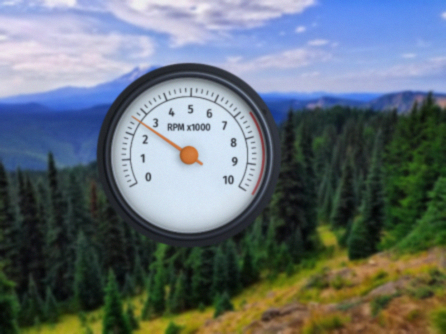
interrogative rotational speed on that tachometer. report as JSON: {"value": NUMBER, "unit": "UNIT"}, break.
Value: {"value": 2600, "unit": "rpm"}
